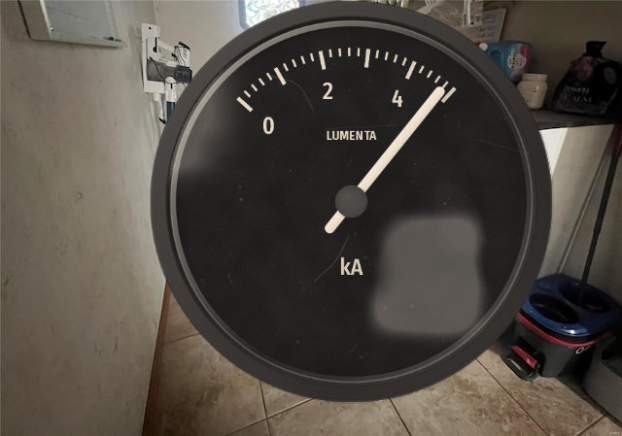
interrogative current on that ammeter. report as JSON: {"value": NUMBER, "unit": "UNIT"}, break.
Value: {"value": 4.8, "unit": "kA"}
